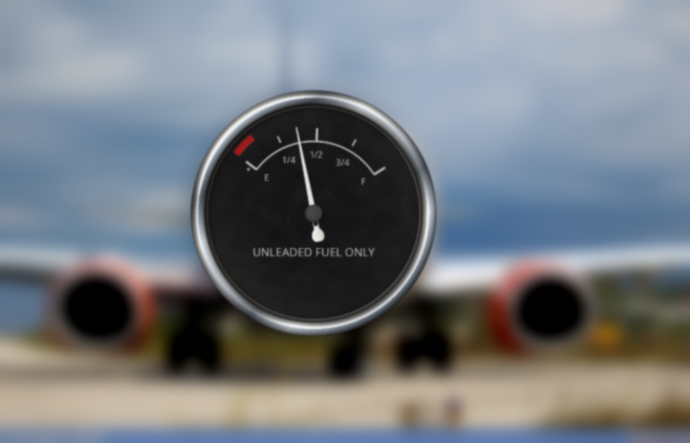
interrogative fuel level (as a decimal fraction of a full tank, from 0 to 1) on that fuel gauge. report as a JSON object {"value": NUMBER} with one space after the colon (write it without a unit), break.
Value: {"value": 0.375}
